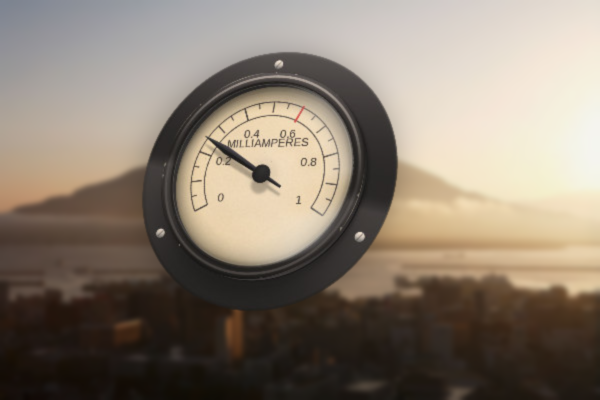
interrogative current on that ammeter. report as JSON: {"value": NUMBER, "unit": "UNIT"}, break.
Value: {"value": 0.25, "unit": "mA"}
